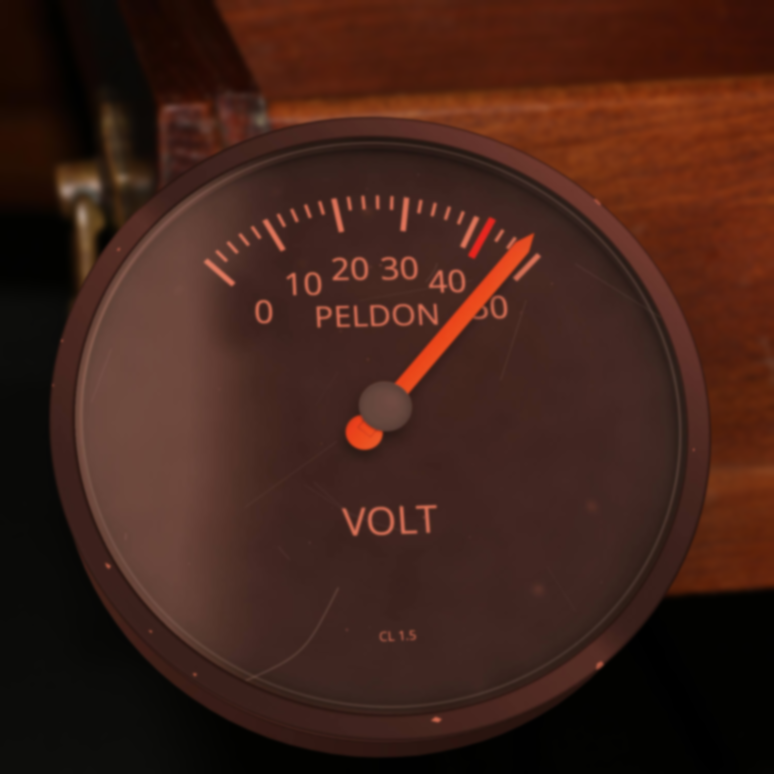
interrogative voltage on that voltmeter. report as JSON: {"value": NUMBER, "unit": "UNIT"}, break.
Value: {"value": 48, "unit": "V"}
